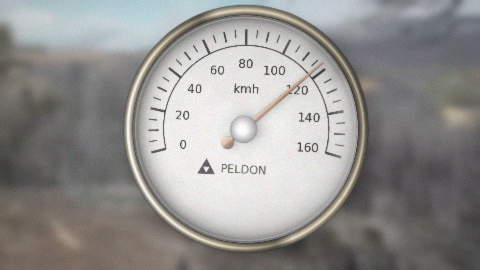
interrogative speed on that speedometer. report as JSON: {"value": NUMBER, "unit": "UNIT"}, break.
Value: {"value": 117.5, "unit": "km/h"}
